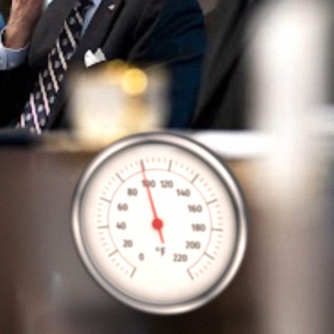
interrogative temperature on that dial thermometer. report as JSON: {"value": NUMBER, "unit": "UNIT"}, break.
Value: {"value": 100, "unit": "°F"}
